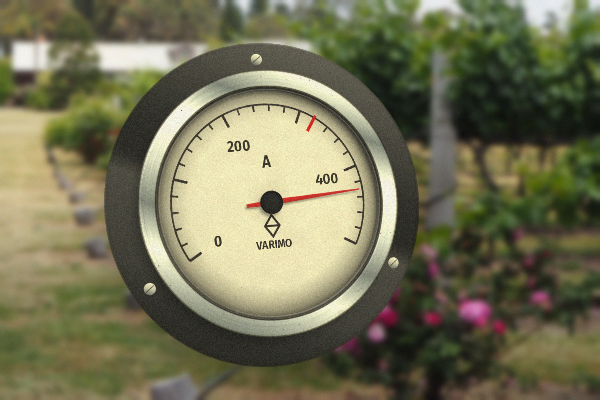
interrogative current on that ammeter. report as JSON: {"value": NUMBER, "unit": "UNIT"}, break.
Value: {"value": 430, "unit": "A"}
